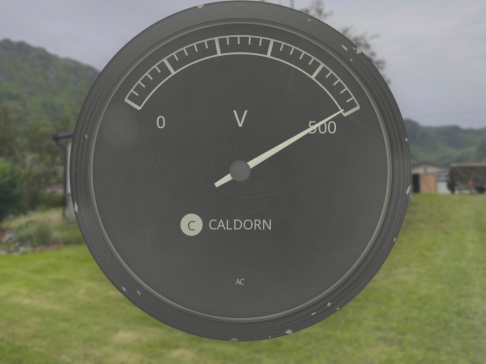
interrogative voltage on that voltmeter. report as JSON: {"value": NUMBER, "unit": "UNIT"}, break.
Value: {"value": 490, "unit": "V"}
